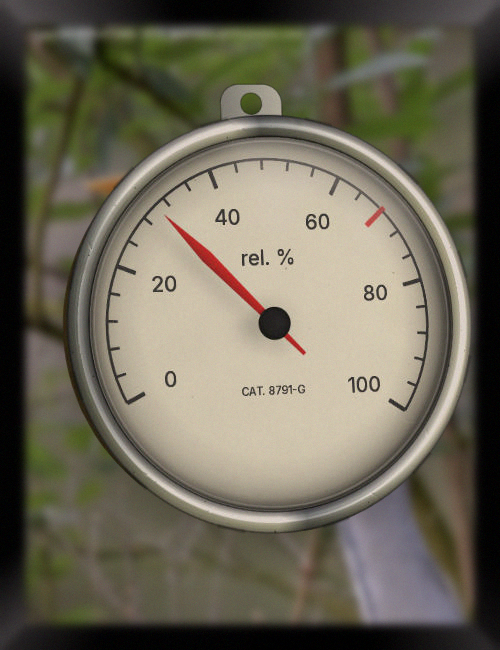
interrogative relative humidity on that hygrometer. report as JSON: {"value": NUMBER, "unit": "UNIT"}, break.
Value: {"value": 30, "unit": "%"}
